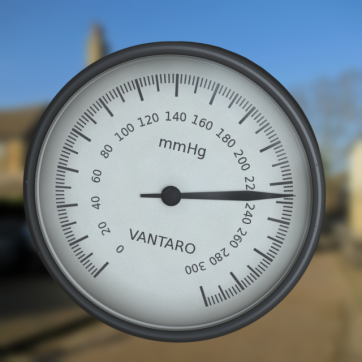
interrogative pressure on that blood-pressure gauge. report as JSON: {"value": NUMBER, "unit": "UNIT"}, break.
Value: {"value": 226, "unit": "mmHg"}
